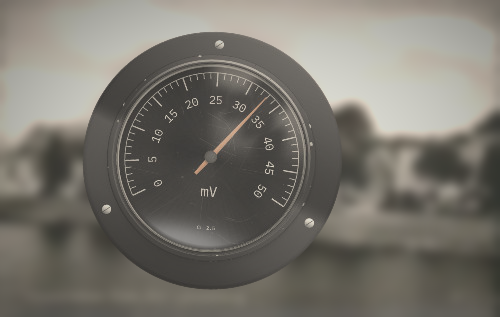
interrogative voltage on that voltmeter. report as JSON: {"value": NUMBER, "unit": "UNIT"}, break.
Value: {"value": 33, "unit": "mV"}
